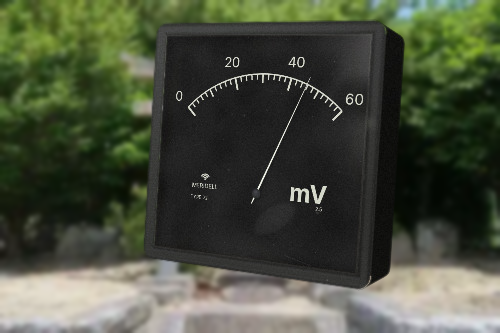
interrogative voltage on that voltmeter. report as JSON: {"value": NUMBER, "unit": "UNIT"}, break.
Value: {"value": 46, "unit": "mV"}
